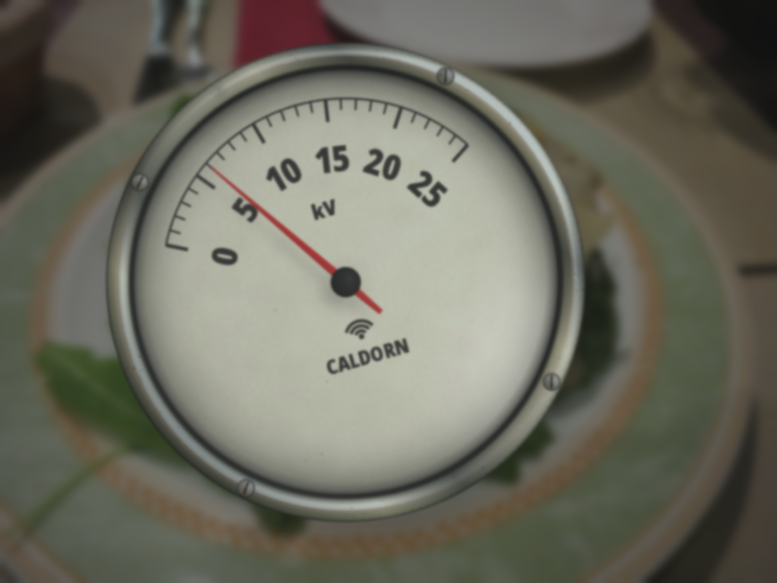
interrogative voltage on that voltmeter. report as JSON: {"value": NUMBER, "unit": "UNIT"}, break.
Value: {"value": 6, "unit": "kV"}
